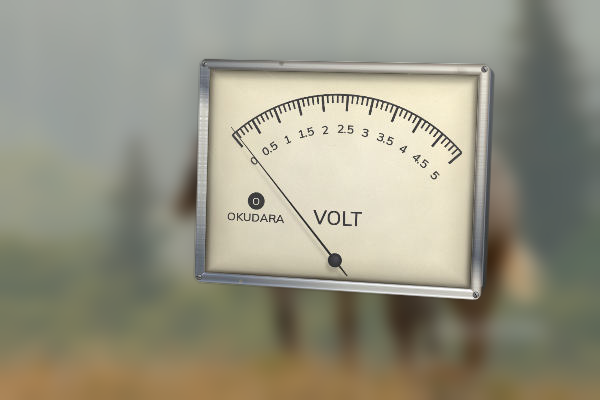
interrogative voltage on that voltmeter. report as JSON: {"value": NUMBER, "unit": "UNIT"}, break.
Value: {"value": 0.1, "unit": "V"}
